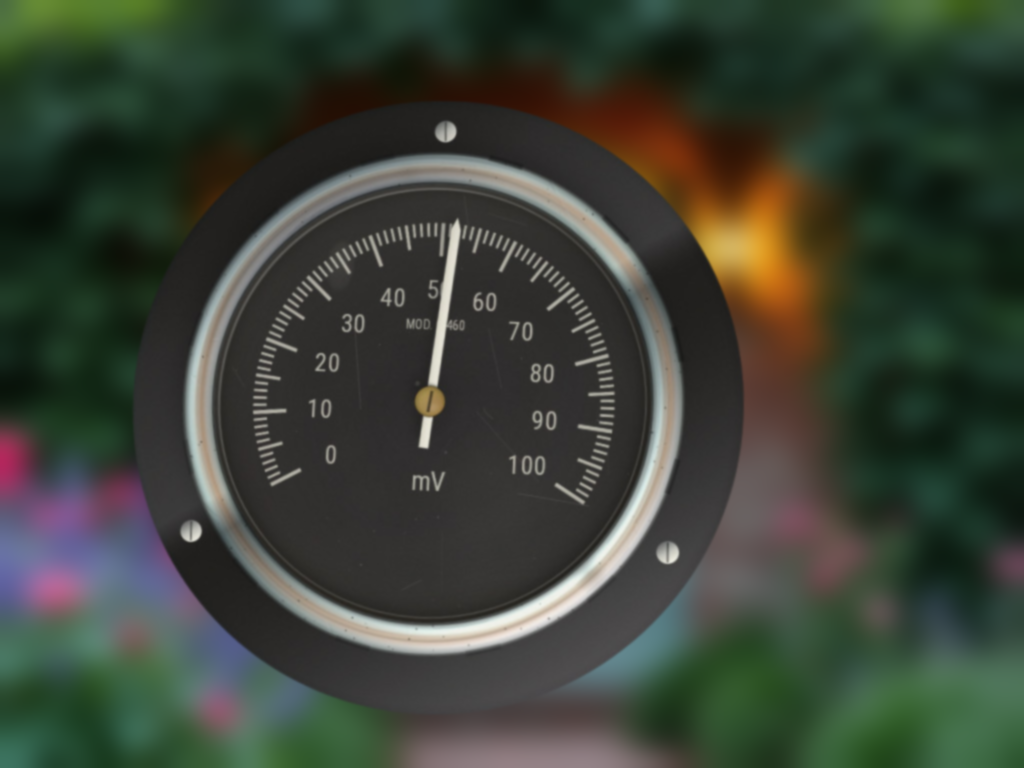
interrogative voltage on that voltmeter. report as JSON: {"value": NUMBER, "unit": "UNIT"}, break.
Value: {"value": 52, "unit": "mV"}
